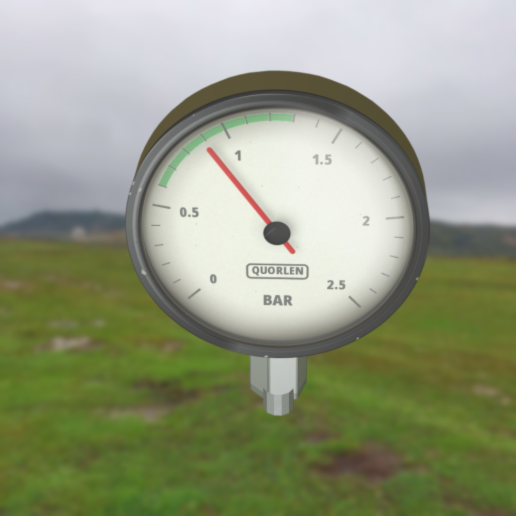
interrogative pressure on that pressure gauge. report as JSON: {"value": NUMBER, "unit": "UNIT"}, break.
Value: {"value": 0.9, "unit": "bar"}
